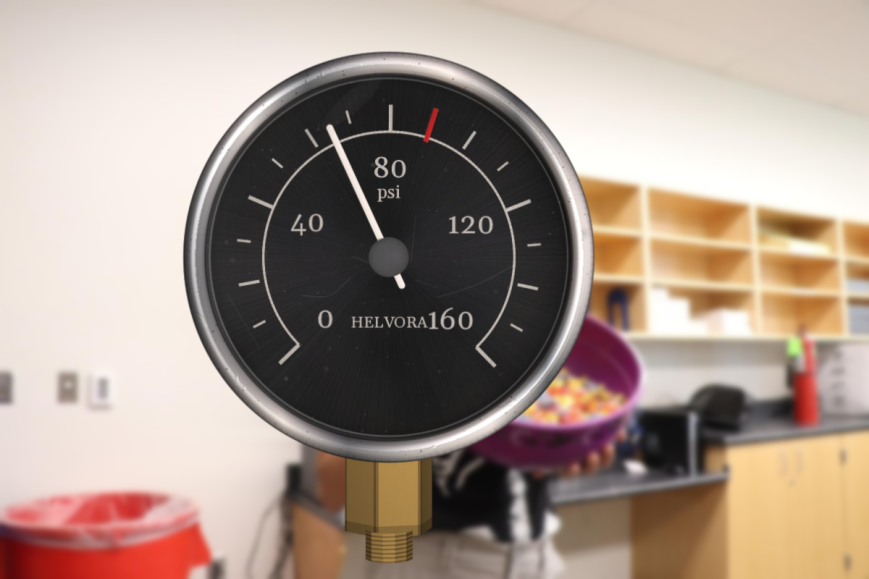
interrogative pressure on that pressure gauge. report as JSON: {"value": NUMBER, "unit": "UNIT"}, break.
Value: {"value": 65, "unit": "psi"}
